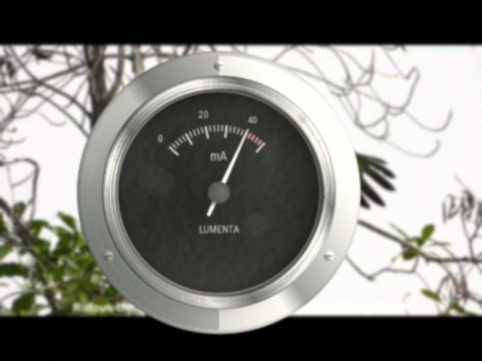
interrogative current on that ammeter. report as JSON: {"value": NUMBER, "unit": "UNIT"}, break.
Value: {"value": 40, "unit": "mA"}
